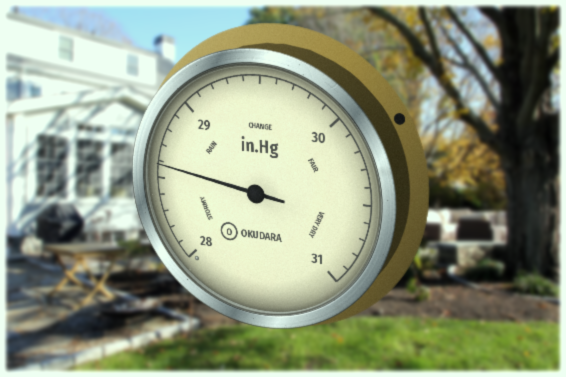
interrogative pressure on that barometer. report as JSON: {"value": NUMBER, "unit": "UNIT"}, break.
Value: {"value": 28.6, "unit": "inHg"}
